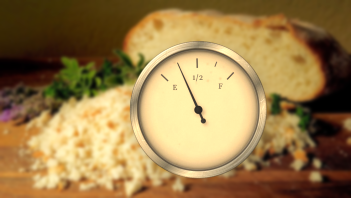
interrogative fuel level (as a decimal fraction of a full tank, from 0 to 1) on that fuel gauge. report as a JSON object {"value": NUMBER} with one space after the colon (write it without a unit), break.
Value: {"value": 0.25}
